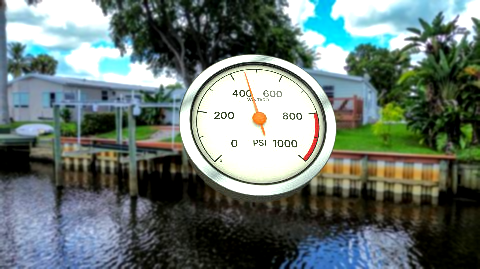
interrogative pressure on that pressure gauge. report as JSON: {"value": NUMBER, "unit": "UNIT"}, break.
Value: {"value": 450, "unit": "psi"}
